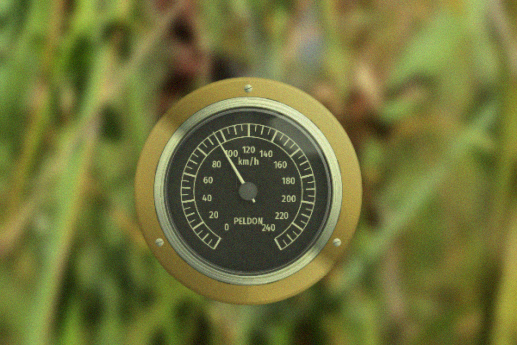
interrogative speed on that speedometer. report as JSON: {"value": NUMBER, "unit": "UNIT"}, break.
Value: {"value": 95, "unit": "km/h"}
